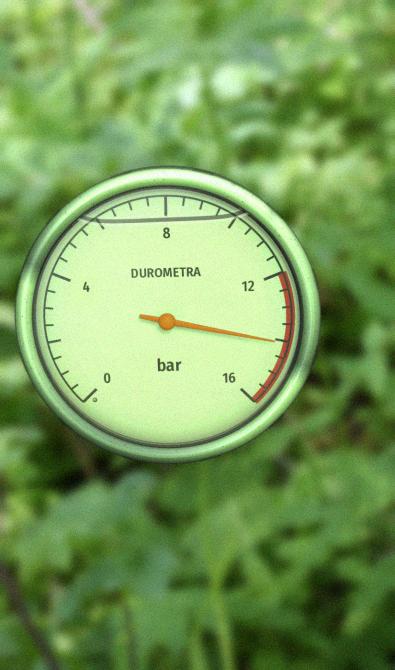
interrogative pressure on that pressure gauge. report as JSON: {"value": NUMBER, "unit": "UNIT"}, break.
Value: {"value": 14, "unit": "bar"}
